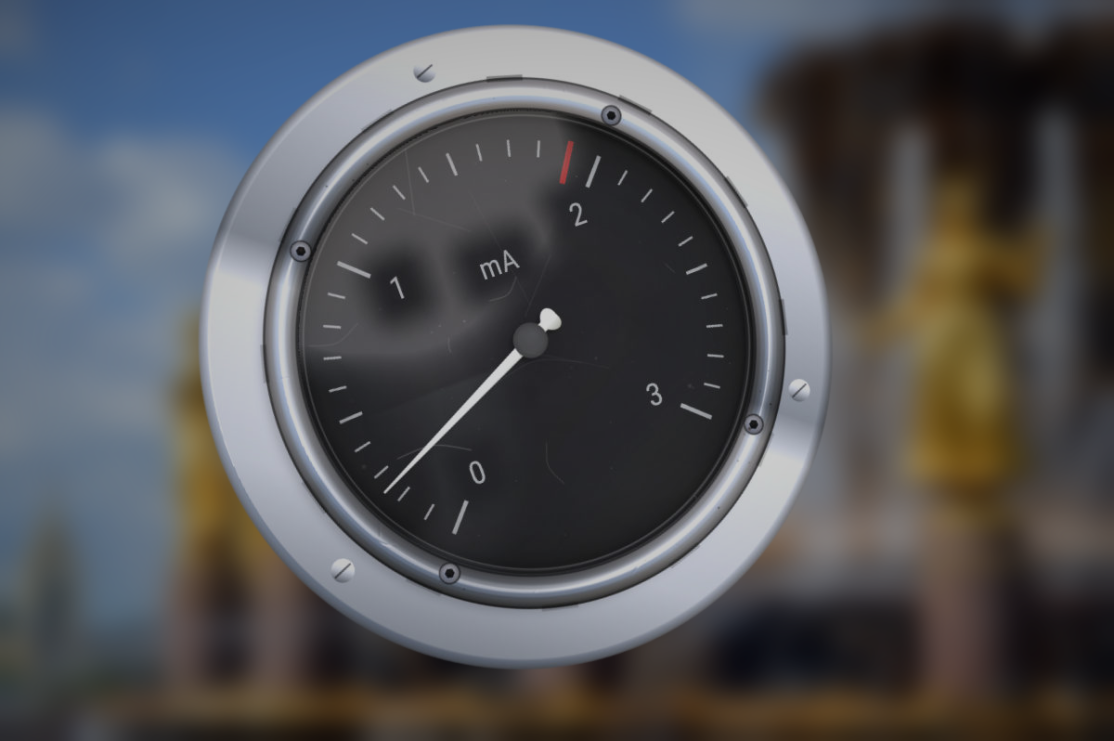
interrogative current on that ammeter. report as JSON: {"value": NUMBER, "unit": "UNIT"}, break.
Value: {"value": 0.25, "unit": "mA"}
